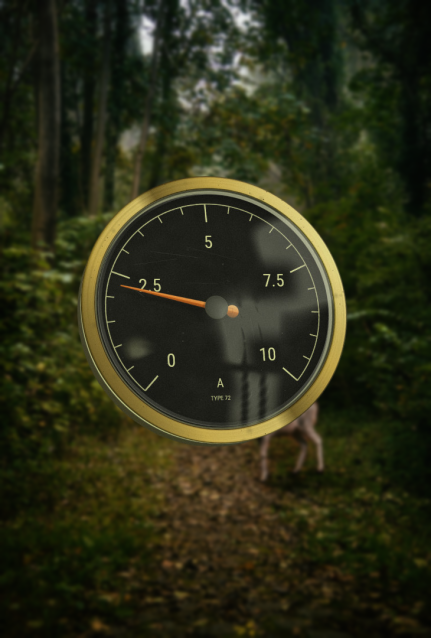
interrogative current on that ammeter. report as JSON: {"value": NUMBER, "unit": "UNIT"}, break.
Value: {"value": 2.25, "unit": "A"}
